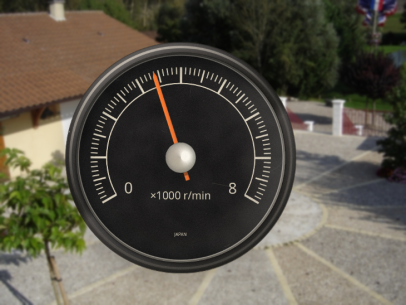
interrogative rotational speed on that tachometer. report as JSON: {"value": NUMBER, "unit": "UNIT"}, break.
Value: {"value": 3400, "unit": "rpm"}
